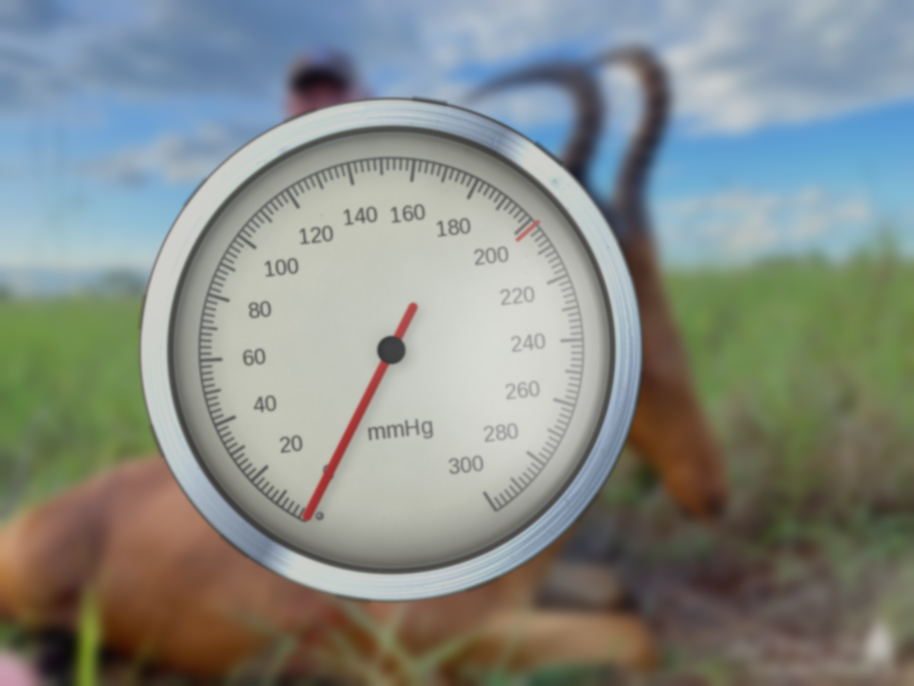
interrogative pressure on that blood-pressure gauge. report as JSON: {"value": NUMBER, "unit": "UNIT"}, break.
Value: {"value": 0, "unit": "mmHg"}
